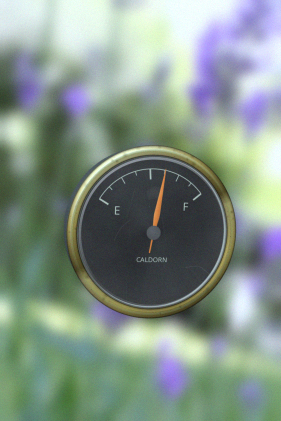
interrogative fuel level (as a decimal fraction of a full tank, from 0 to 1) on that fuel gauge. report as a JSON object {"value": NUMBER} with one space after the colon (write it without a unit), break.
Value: {"value": 0.625}
